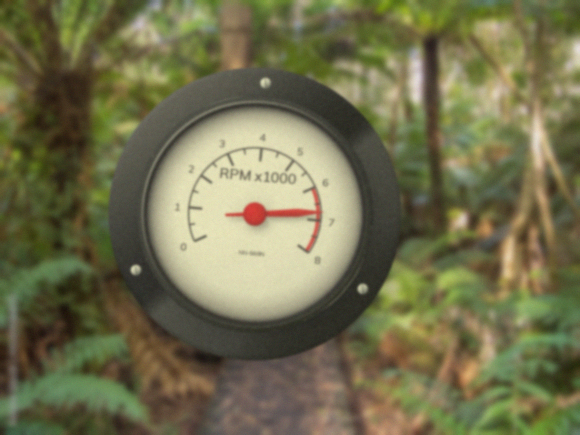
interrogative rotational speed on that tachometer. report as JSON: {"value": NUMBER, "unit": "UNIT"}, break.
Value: {"value": 6750, "unit": "rpm"}
